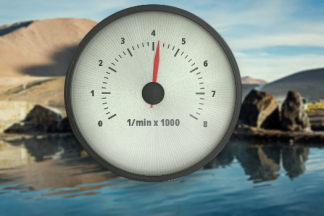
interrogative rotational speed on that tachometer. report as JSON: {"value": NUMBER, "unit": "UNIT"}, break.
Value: {"value": 4200, "unit": "rpm"}
